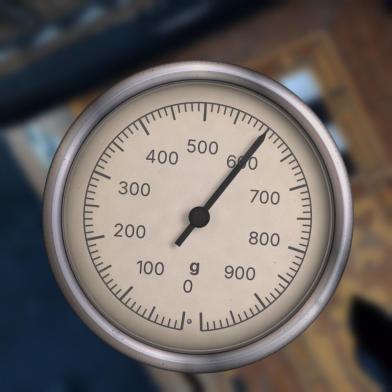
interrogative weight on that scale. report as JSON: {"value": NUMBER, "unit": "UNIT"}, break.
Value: {"value": 600, "unit": "g"}
